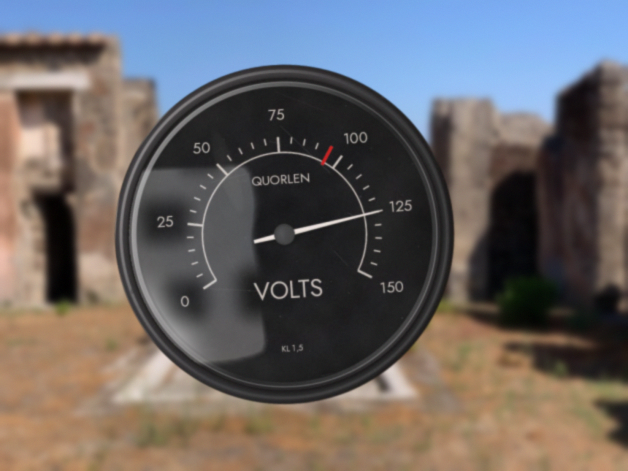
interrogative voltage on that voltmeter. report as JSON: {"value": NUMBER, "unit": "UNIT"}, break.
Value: {"value": 125, "unit": "V"}
